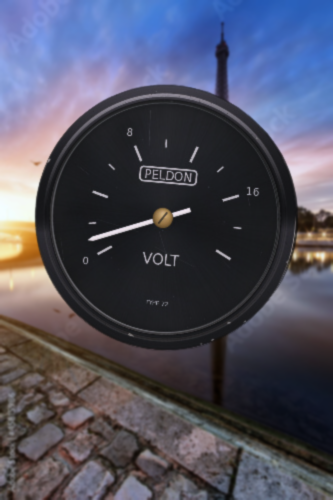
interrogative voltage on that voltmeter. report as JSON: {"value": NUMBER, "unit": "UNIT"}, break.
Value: {"value": 1, "unit": "V"}
